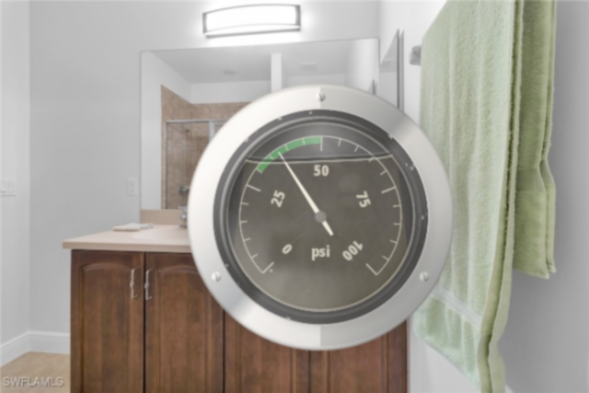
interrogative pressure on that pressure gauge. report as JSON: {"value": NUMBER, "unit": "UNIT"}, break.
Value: {"value": 37.5, "unit": "psi"}
